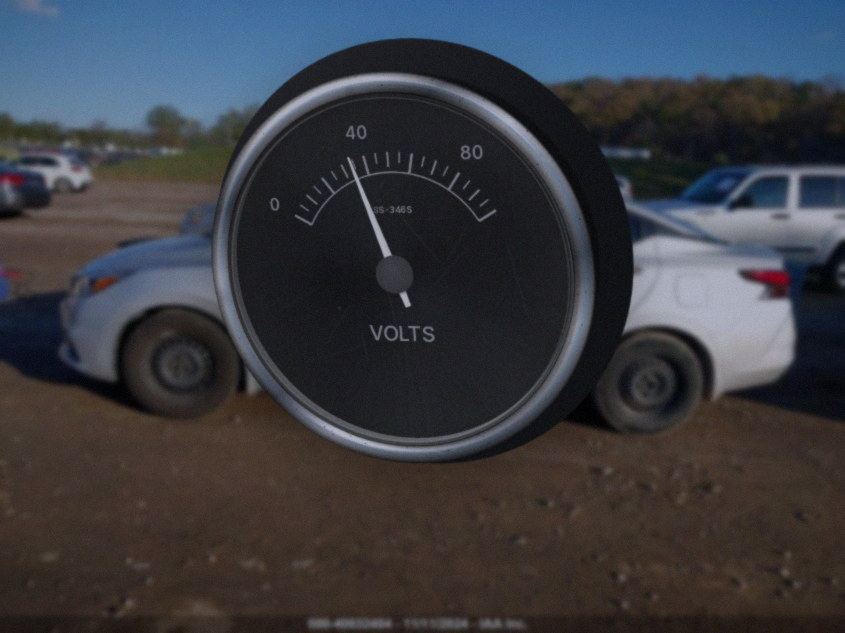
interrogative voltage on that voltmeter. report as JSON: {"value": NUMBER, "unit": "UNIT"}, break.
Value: {"value": 35, "unit": "V"}
